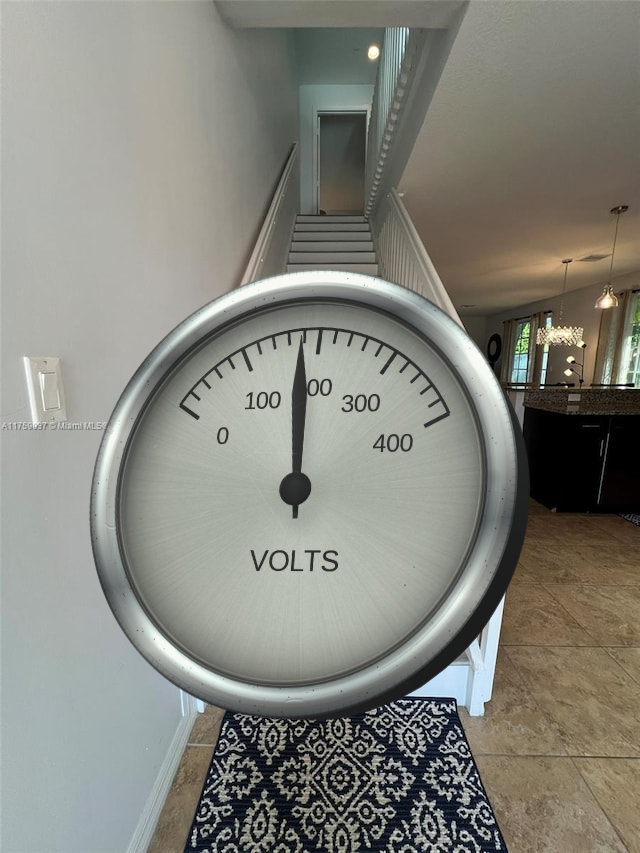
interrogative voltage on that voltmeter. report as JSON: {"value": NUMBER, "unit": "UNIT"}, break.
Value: {"value": 180, "unit": "V"}
